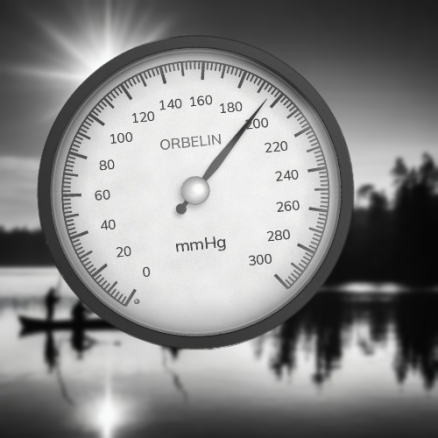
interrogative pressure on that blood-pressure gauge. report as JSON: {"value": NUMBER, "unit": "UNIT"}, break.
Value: {"value": 196, "unit": "mmHg"}
